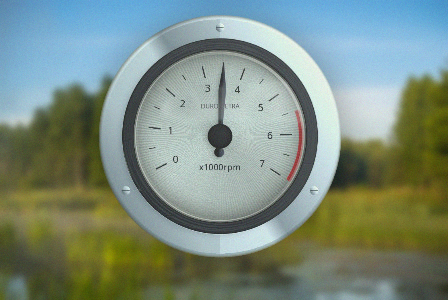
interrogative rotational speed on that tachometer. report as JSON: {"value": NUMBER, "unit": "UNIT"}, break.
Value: {"value": 3500, "unit": "rpm"}
